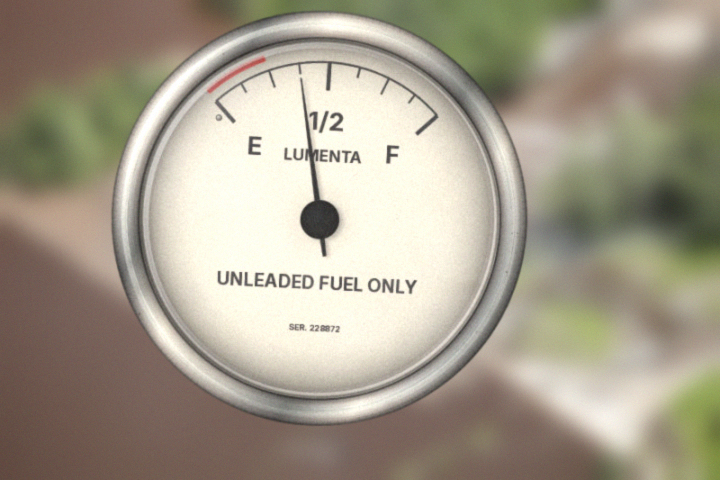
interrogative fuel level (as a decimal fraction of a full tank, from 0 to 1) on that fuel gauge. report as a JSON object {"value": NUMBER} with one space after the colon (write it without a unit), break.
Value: {"value": 0.375}
